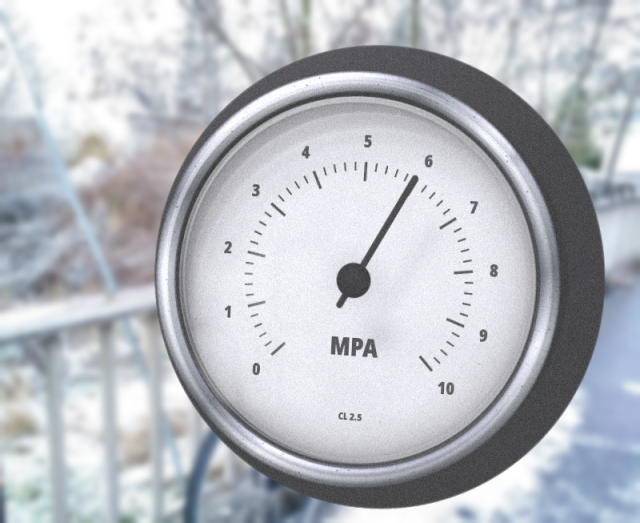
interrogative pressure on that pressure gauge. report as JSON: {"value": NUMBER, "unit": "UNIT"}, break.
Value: {"value": 6, "unit": "MPa"}
